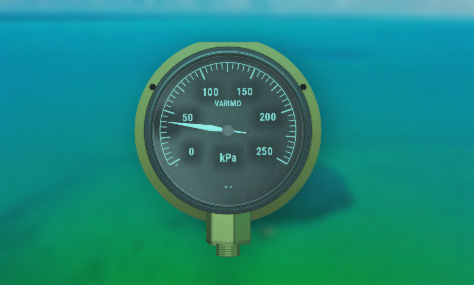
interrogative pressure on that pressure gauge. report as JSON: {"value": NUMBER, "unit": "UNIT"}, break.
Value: {"value": 40, "unit": "kPa"}
